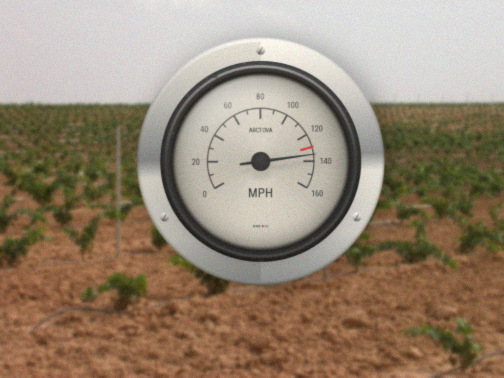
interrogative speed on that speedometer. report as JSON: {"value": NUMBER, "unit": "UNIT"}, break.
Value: {"value": 135, "unit": "mph"}
